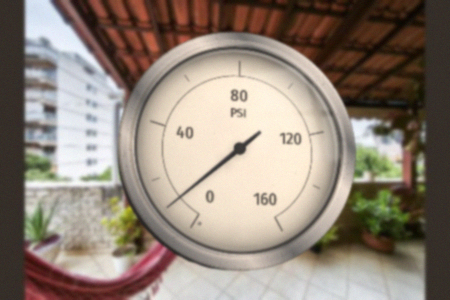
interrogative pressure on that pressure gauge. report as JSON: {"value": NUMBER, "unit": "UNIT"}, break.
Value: {"value": 10, "unit": "psi"}
